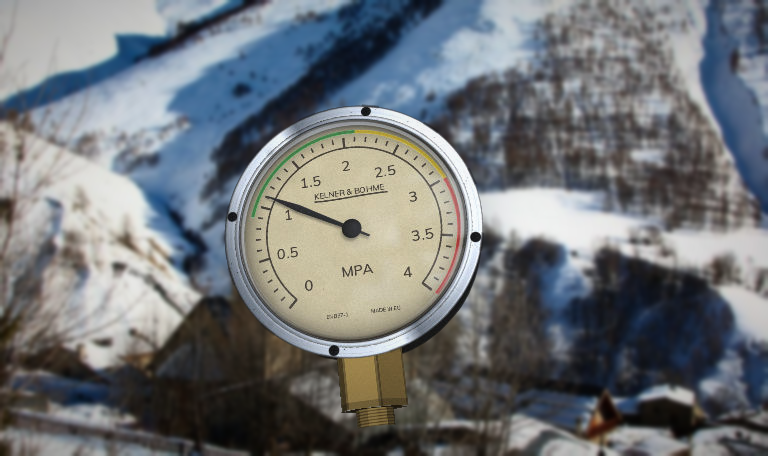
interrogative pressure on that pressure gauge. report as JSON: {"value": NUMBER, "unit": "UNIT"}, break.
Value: {"value": 1.1, "unit": "MPa"}
